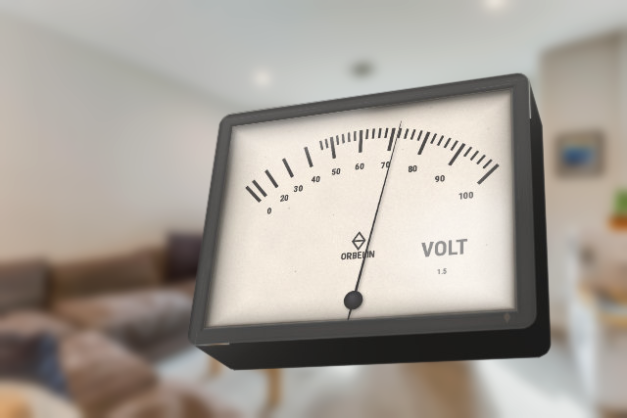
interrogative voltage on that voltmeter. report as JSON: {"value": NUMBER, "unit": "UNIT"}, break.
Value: {"value": 72, "unit": "V"}
